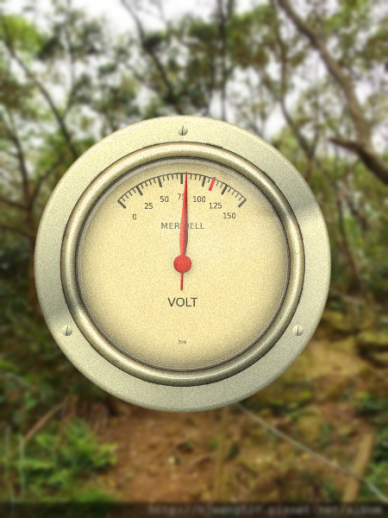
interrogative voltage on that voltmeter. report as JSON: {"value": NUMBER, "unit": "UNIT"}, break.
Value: {"value": 80, "unit": "V"}
